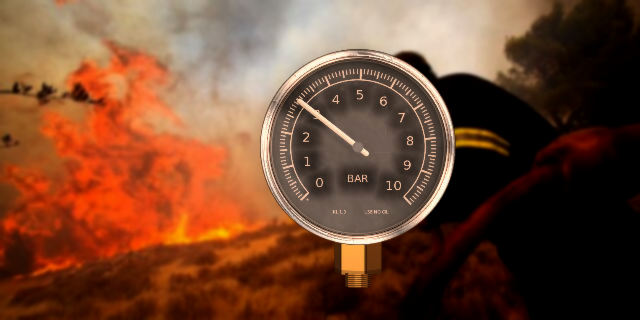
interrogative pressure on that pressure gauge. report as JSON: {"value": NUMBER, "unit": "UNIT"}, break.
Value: {"value": 3, "unit": "bar"}
